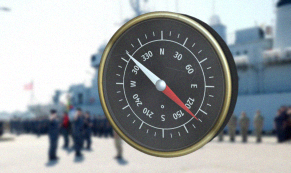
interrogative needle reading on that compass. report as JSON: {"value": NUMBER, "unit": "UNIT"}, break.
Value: {"value": 130, "unit": "°"}
